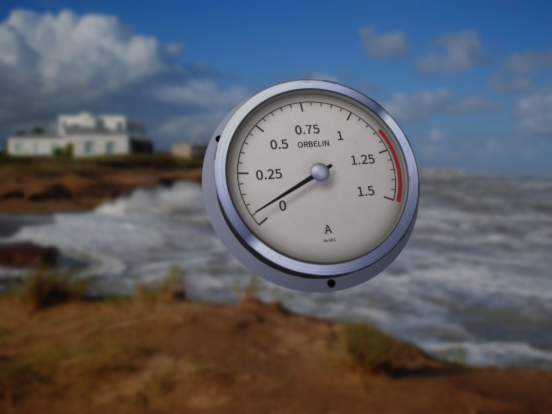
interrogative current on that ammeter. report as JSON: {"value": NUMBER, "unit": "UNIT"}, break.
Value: {"value": 0.05, "unit": "A"}
